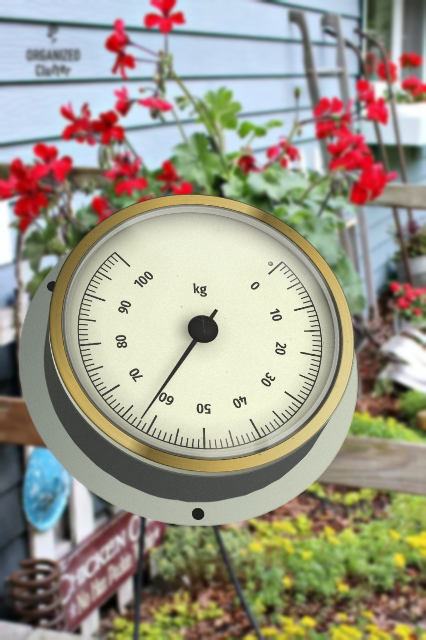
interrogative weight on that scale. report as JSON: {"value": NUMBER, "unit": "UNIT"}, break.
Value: {"value": 62, "unit": "kg"}
